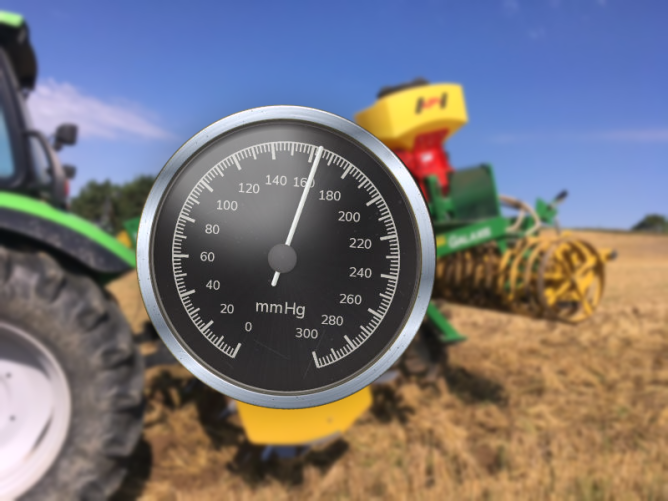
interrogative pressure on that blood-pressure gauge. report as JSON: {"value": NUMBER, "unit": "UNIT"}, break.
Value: {"value": 164, "unit": "mmHg"}
